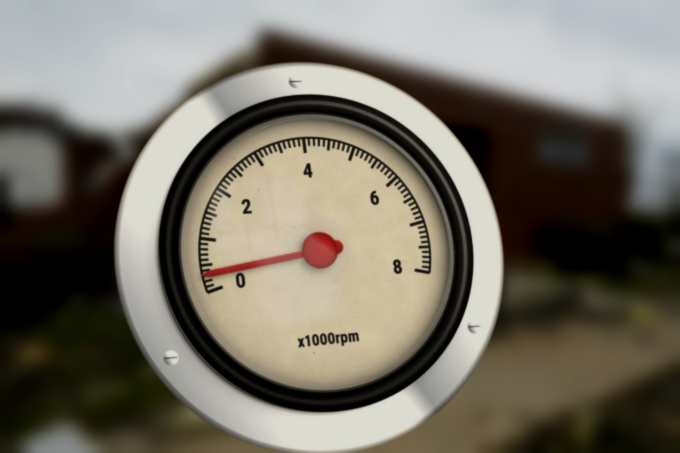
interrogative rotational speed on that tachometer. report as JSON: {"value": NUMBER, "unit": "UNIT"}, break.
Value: {"value": 300, "unit": "rpm"}
